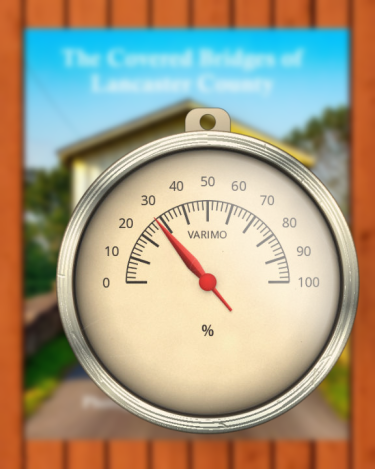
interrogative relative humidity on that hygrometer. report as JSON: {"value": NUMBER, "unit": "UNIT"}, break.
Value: {"value": 28, "unit": "%"}
